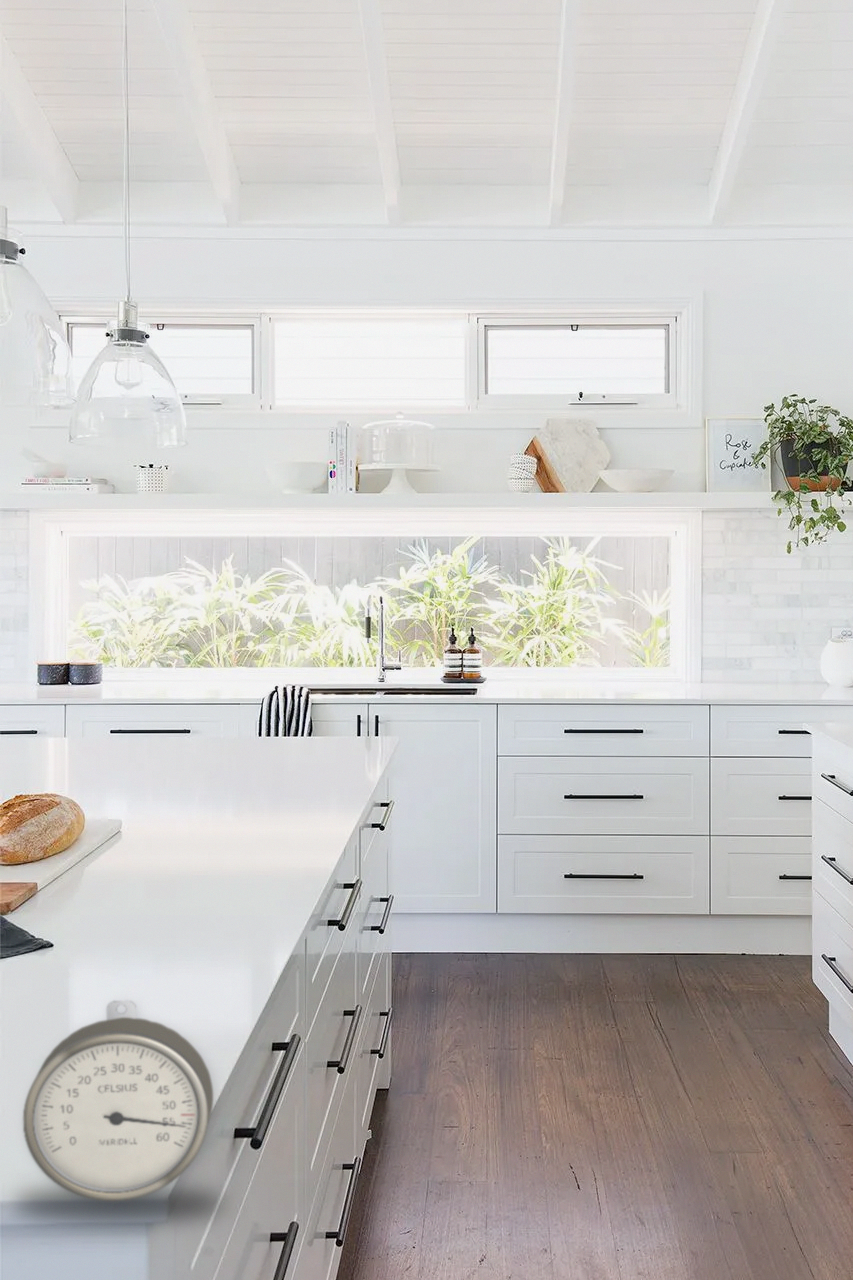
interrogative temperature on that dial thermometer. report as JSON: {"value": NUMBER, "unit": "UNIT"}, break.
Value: {"value": 55, "unit": "°C"}
